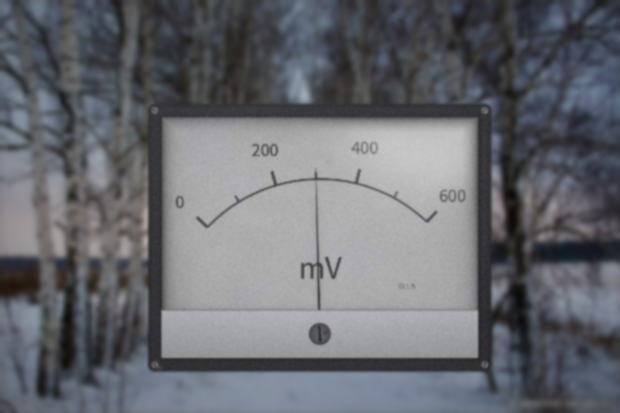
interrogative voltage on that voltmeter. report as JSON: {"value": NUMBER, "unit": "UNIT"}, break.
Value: {"value": 300, "unit": "mV"}
